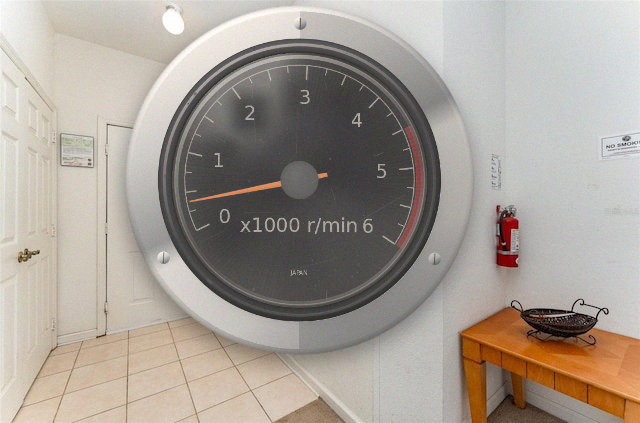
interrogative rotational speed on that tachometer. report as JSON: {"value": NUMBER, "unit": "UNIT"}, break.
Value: {"value": 375, "unit": "rpm"}
